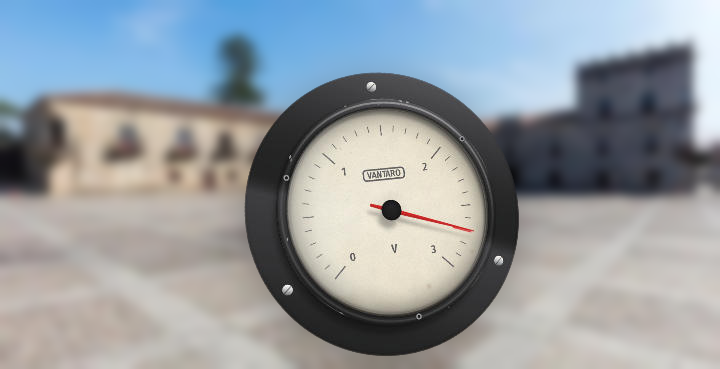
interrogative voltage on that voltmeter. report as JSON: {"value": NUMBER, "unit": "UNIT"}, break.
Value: {"value": 2.7, "unit": "V"}
